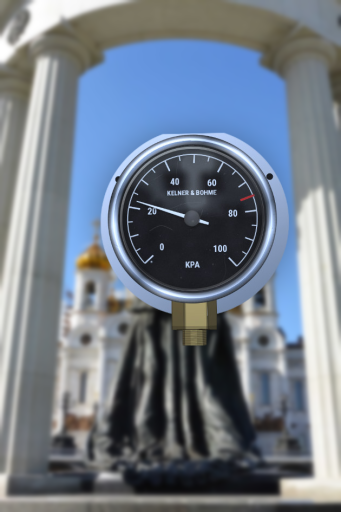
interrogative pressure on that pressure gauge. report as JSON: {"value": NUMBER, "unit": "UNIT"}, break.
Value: {"value": 22.5, "unit": "kPa"}
